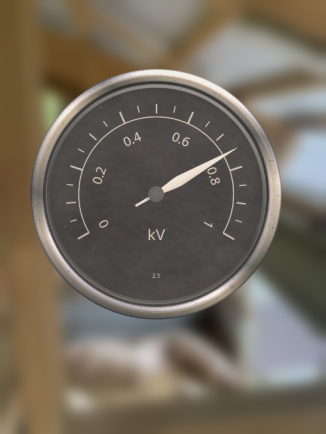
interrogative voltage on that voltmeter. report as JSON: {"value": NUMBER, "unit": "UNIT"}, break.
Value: {"value": 0.75, "unit": "kV"}
